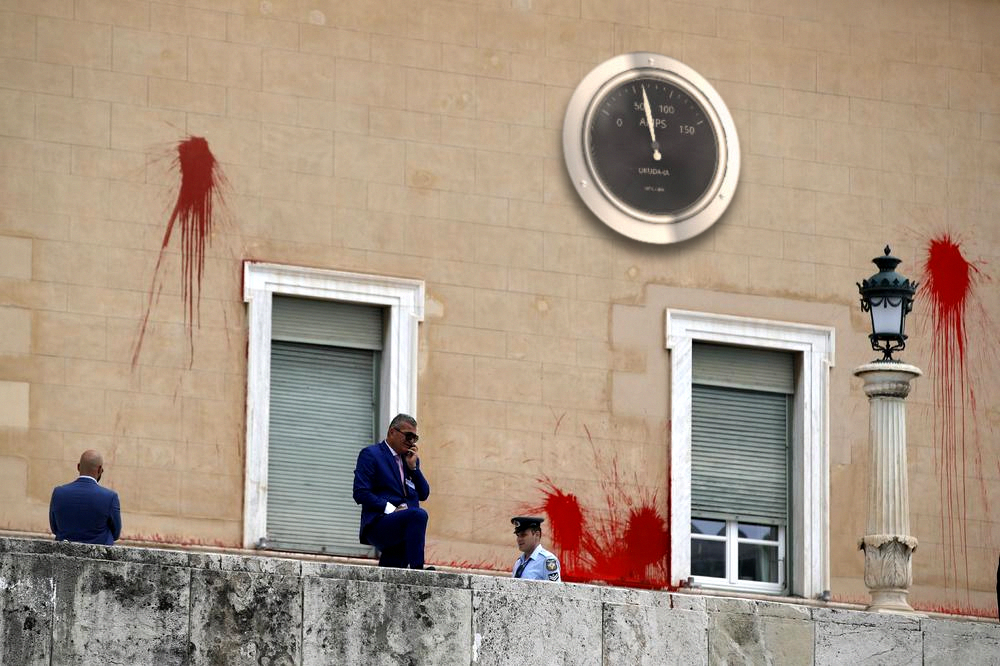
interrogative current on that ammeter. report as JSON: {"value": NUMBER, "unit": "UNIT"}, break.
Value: {"value": 60, "unit": "A"}
